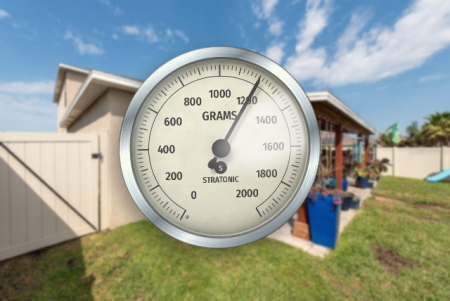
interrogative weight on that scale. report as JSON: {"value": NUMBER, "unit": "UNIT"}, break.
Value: {"value": 1200, "unit": "g"}
